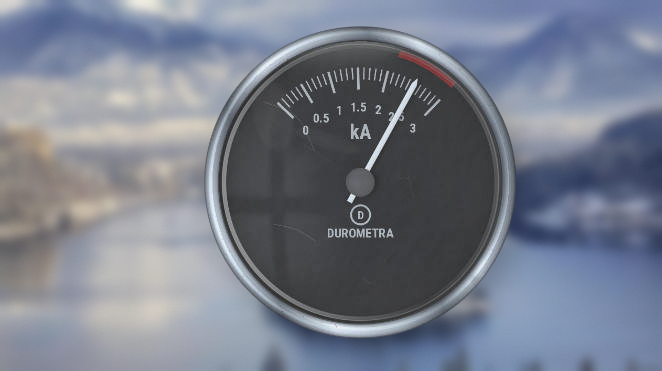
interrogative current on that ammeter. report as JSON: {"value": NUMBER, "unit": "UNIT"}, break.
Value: {"value": 2.5, "unit": "kA"}
